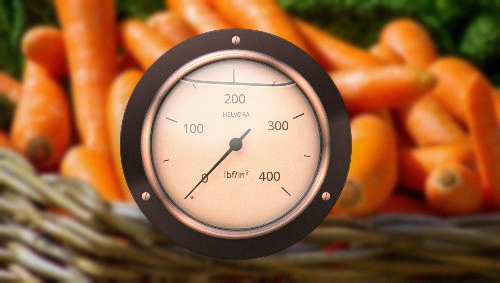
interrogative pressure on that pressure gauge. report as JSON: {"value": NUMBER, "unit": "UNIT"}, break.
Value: {"value": 0, "unit": "psi"}
